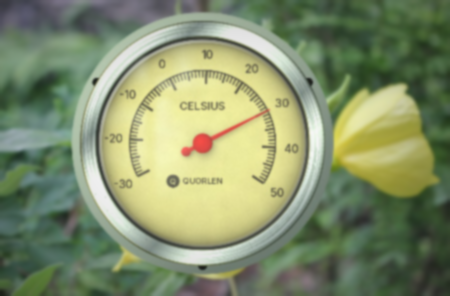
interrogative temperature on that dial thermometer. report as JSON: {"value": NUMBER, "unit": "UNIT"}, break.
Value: {"value": 30, "unit": "°C"}
